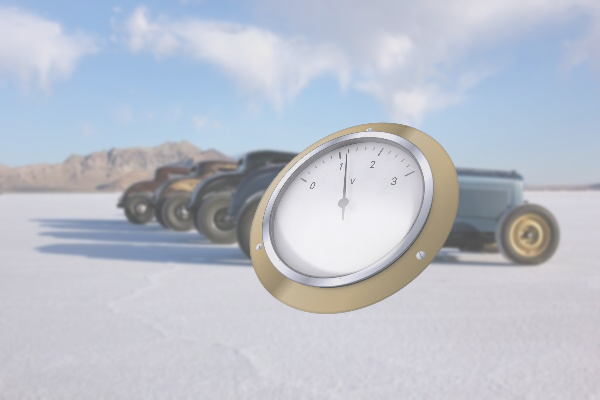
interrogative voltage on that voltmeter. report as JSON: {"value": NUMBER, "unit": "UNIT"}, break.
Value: {"value": 1.2, "unit": "V"}
